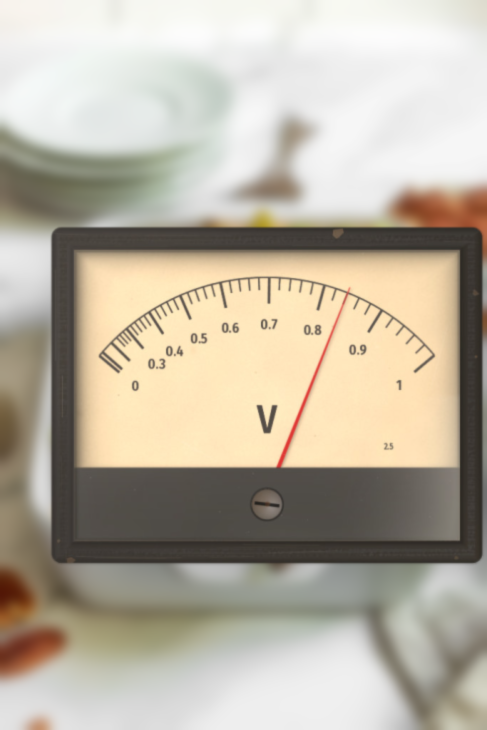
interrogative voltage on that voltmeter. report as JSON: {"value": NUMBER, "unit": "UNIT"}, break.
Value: {"value": 0.84, "unit": "V"}
